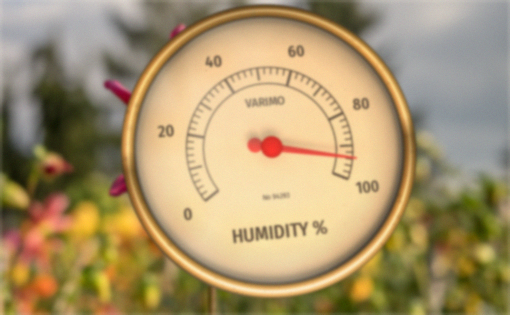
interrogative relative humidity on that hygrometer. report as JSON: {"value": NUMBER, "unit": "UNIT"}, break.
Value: {"value": 94, "unit": "%"}
